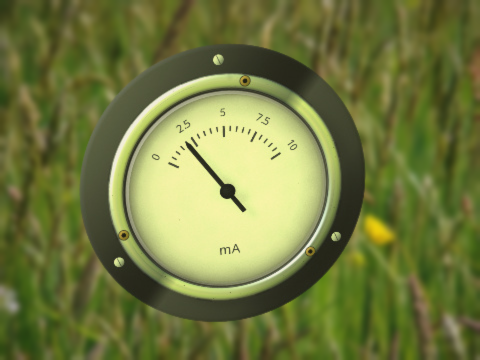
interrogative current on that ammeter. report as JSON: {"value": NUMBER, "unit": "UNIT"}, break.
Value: {"value": 2, "unit": "mA"}
